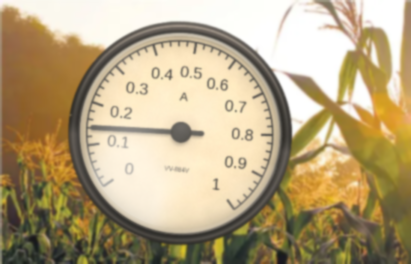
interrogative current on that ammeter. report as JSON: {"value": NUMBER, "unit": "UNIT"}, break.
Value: {"value": 0.14, "unit": "A"}
